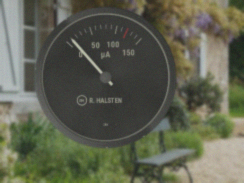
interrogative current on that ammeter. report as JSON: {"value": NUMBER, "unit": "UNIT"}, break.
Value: {"value": 10, "unit": "µA"}
